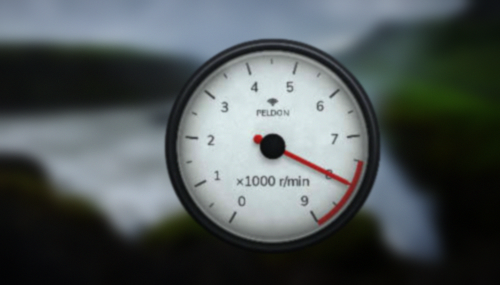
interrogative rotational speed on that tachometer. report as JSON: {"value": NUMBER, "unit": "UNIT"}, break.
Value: {"value": 8000, "unit": "rpm"}
